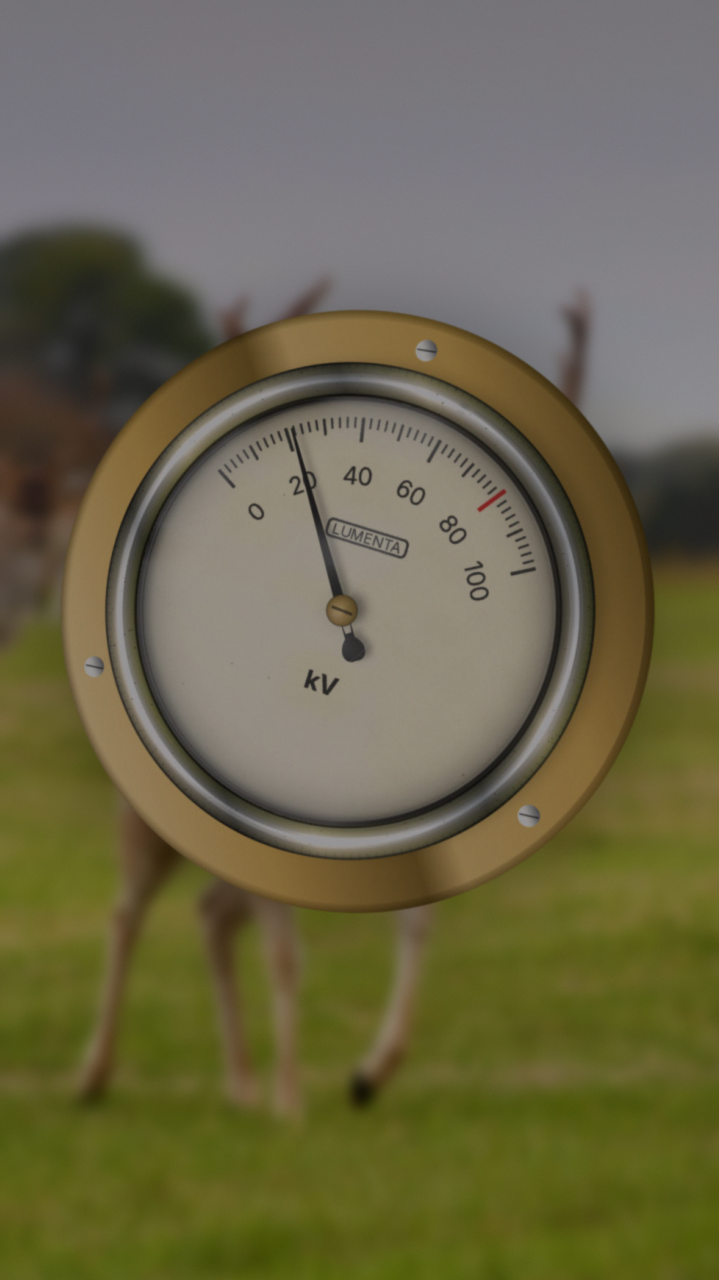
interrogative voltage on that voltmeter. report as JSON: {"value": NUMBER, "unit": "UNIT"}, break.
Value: {"value": 22, "unit": "kV"}
